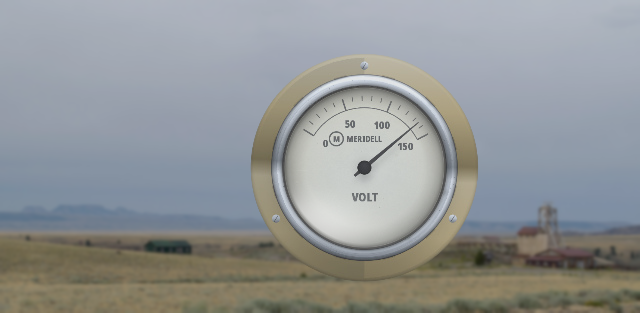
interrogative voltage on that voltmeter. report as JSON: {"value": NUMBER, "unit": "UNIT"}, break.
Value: {"value": 135, "unit": "V"}
